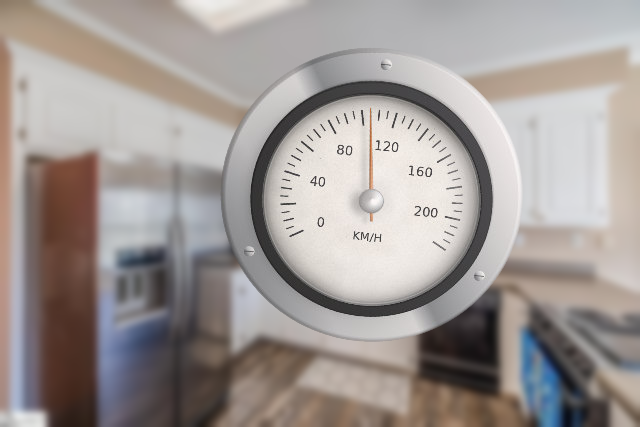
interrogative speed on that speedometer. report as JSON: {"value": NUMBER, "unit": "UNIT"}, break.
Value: {"value": 105, "unit": "km/h"}
